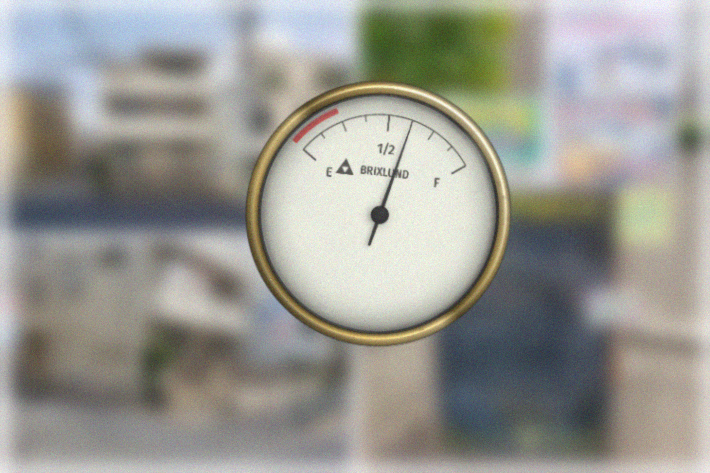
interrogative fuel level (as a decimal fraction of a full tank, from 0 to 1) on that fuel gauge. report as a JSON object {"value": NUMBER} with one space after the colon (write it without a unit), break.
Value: {"value": 0.625}
